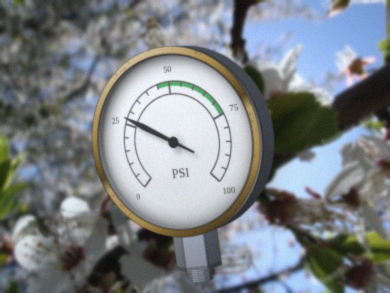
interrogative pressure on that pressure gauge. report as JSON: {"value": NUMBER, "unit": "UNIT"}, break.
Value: {"value": 27.5, "unit": "psi"}
